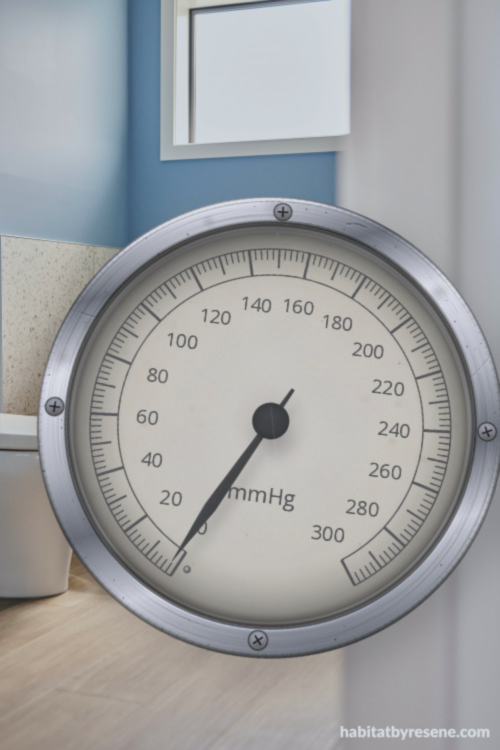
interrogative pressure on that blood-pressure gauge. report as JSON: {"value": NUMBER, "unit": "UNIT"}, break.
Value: {"value": 2, "unit": "mmHg"}
